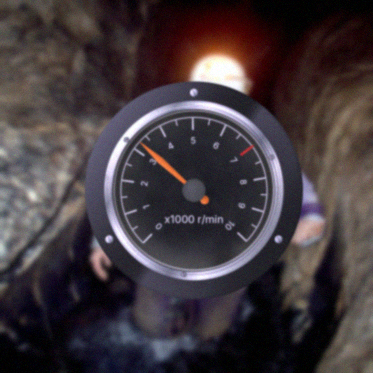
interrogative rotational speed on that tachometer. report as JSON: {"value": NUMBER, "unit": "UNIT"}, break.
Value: {"value": 3250, "unit": "rpm"}
